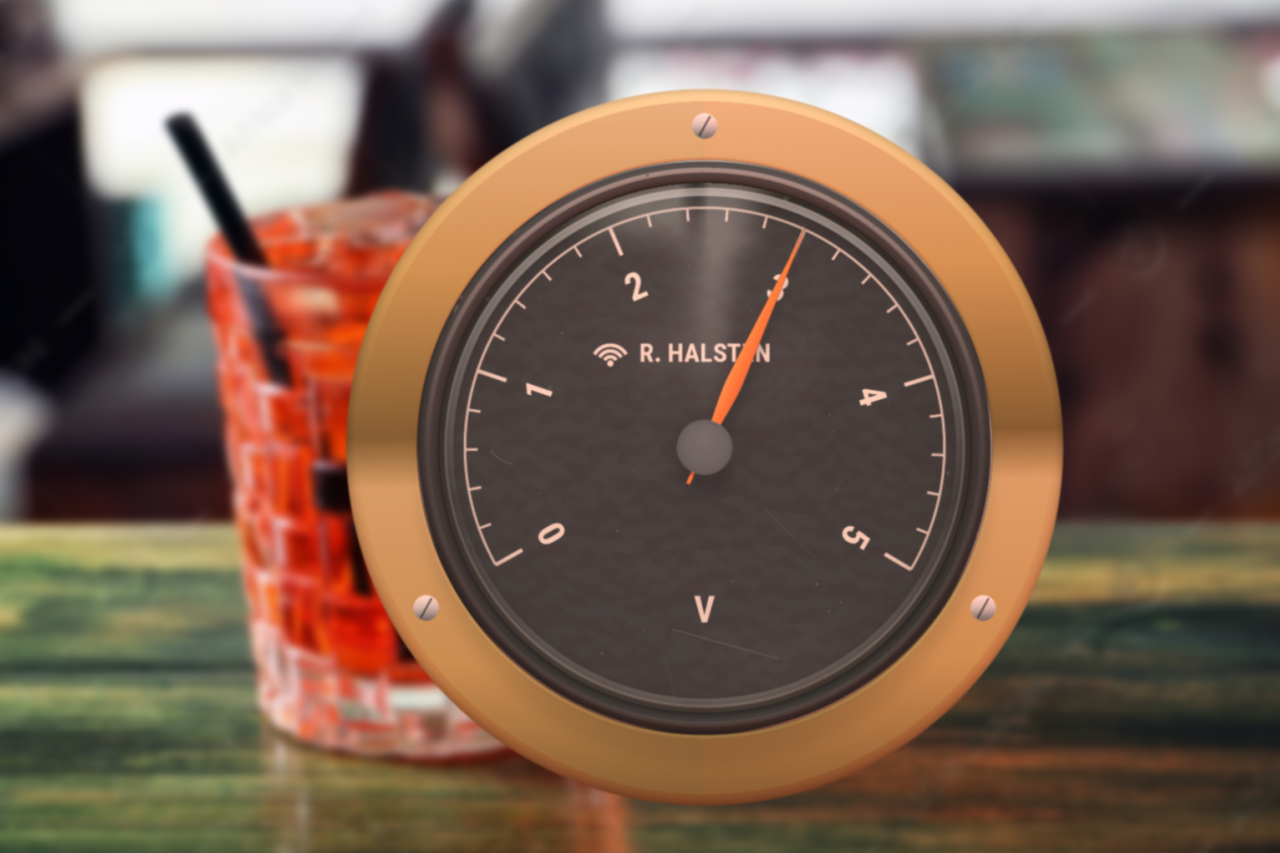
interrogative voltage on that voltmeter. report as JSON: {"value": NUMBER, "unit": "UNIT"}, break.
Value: {"value": 3, "unit": "V"}
